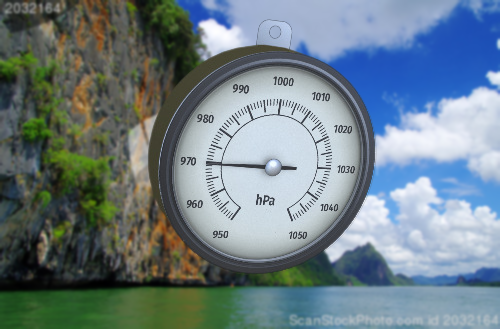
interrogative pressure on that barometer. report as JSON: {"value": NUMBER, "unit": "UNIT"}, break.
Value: {"value": 970, "unit": "hPa"}
